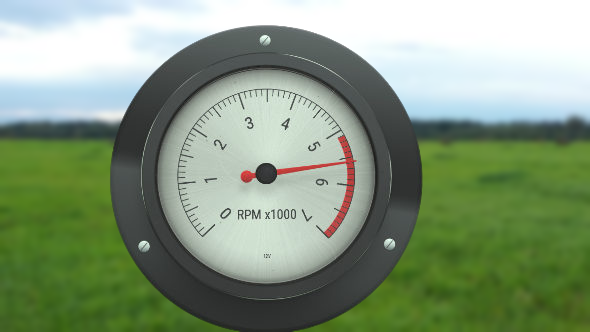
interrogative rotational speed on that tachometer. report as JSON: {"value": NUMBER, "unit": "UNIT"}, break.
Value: {"value": 5600, "unit": "rpm"}
